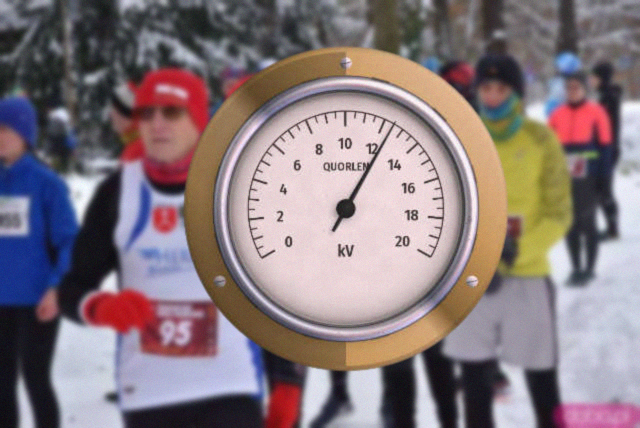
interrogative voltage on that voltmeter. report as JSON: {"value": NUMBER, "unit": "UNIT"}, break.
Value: {"value": 12.5, "unit": "kV"}
